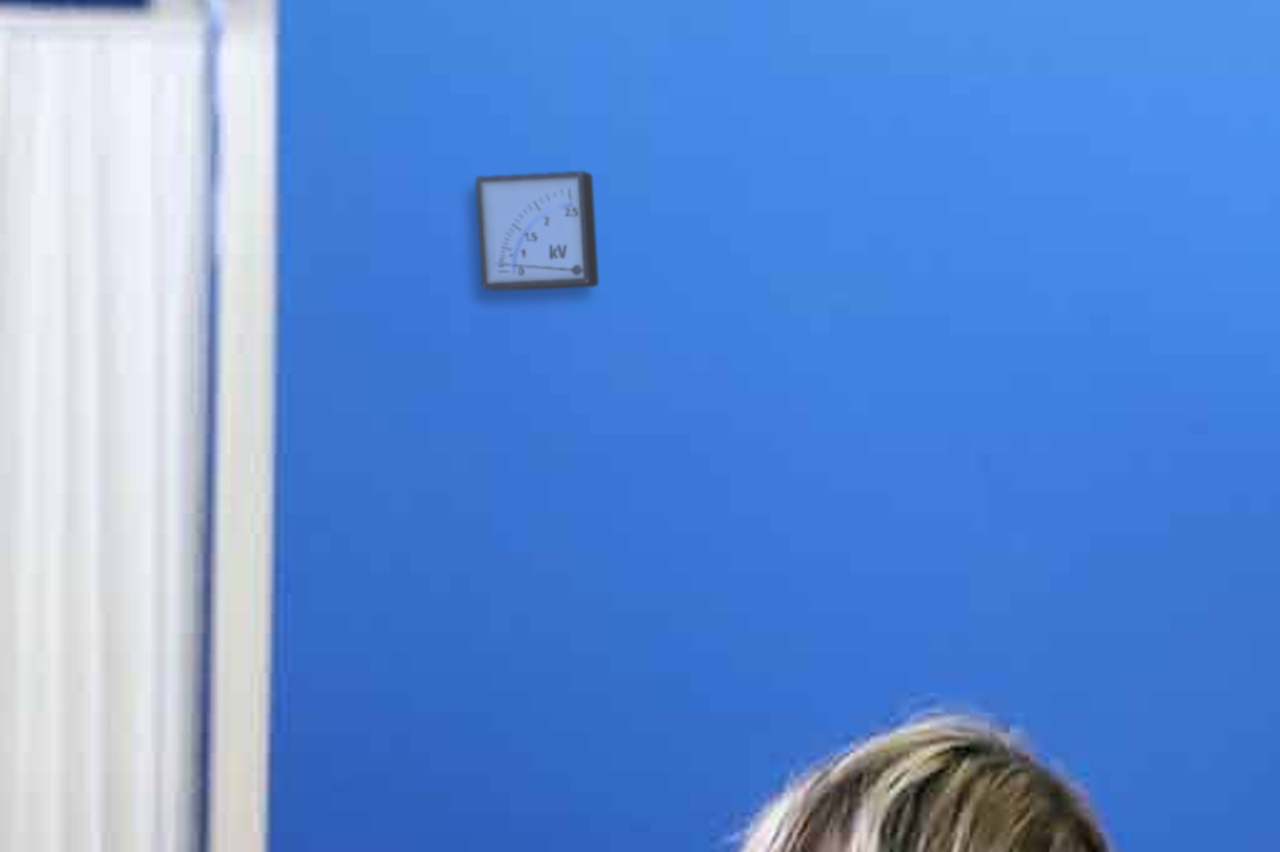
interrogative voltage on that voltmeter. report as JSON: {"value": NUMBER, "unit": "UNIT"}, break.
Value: {"value": 0.5, "unit": "kV"}
